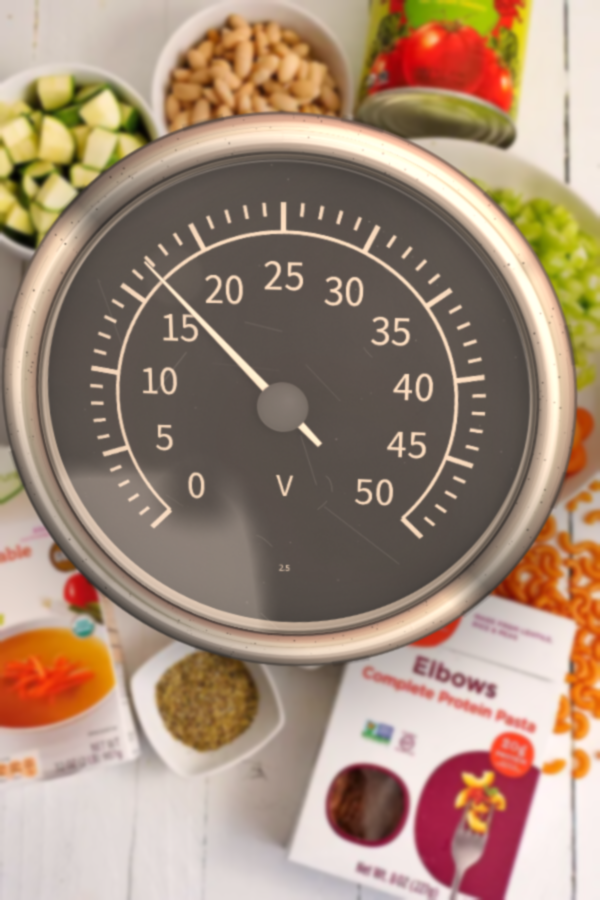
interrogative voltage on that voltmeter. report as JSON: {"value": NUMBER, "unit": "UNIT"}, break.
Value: {"value": 17, "unit": "V"}
